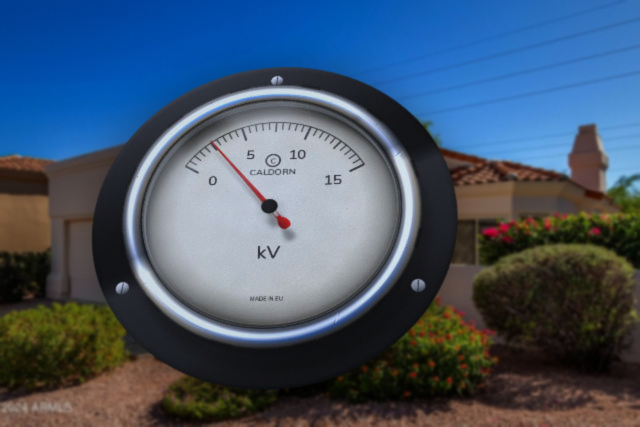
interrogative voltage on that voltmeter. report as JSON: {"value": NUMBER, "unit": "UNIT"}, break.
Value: {"value": 2.5, "unit": "kV"}
